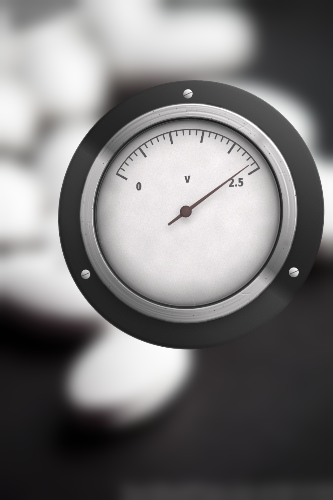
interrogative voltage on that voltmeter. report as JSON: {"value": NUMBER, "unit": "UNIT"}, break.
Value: {"value": 2.4, "unit": "V"}
